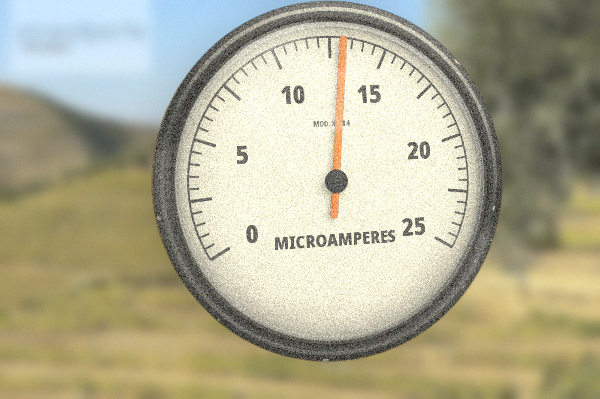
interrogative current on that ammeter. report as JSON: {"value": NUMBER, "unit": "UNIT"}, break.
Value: {"value": 13, "unit": "µA"}
